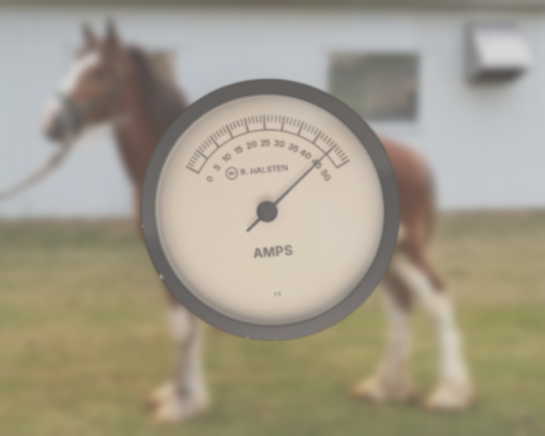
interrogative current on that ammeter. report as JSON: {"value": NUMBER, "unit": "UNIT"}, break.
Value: {"value": 45, "unit": "A"}
